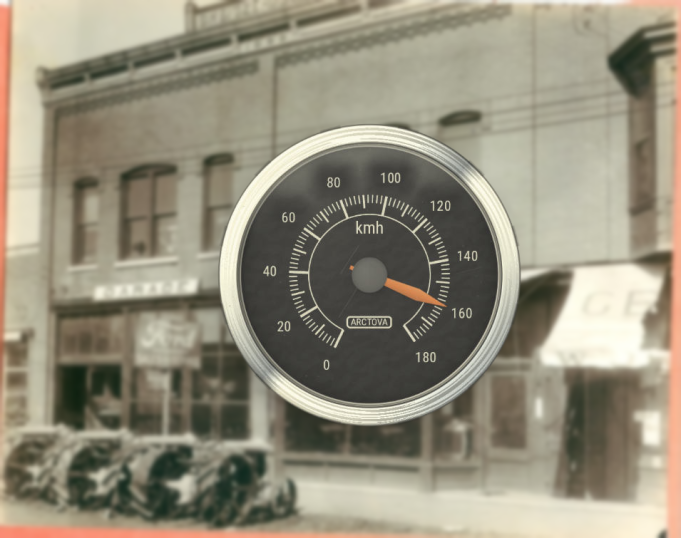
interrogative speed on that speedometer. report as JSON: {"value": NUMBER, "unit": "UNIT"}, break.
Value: {"value": 160, "unit": "km/h"}
